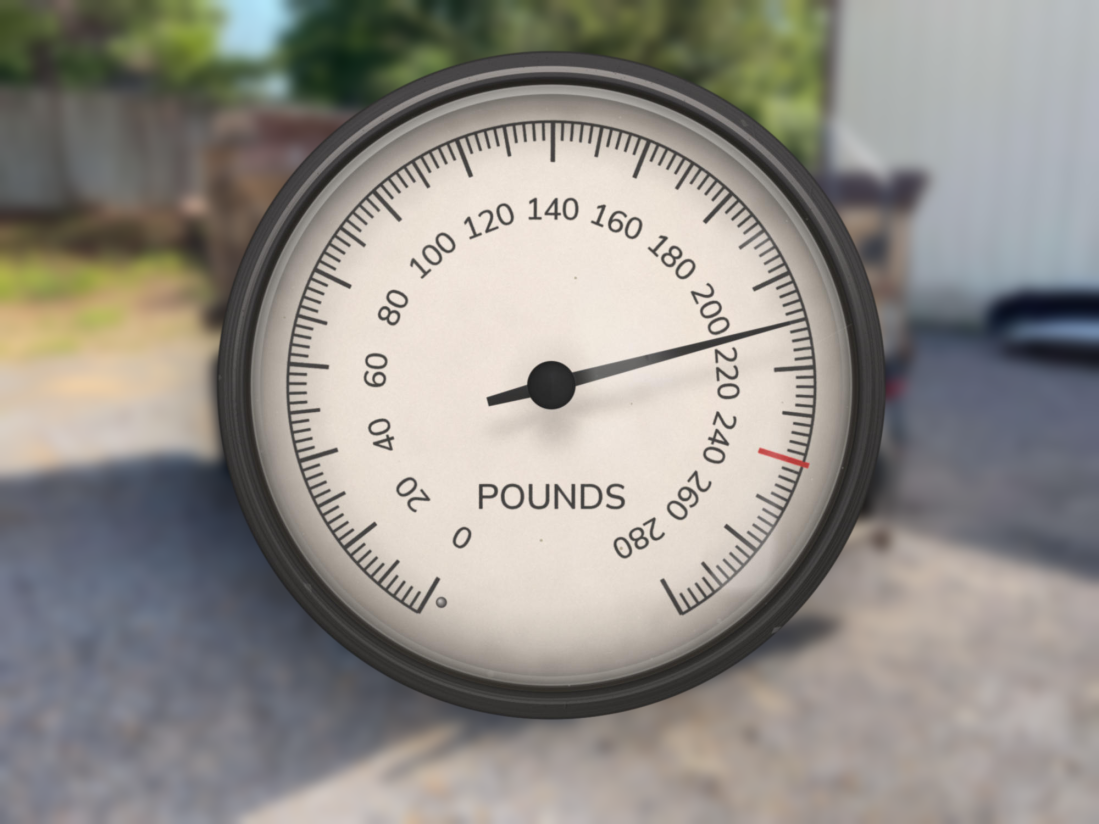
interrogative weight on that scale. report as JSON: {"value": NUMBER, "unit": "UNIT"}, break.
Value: {"value": 210, "unit": "lb"}
